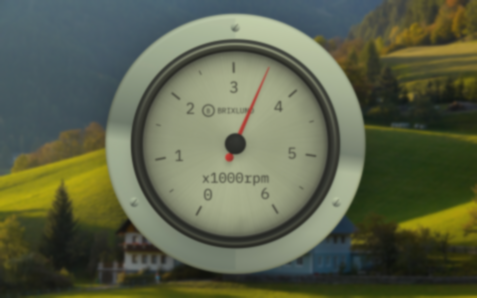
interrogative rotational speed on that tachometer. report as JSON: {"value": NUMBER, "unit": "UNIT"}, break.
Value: {"value": 3500, "unit": "rpm"}
